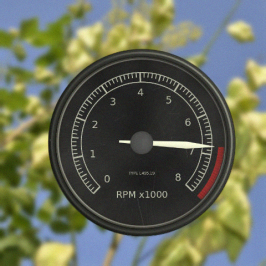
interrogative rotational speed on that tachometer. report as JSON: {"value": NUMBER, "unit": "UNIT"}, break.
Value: {"value": 6800, "unit": "rpm"}
